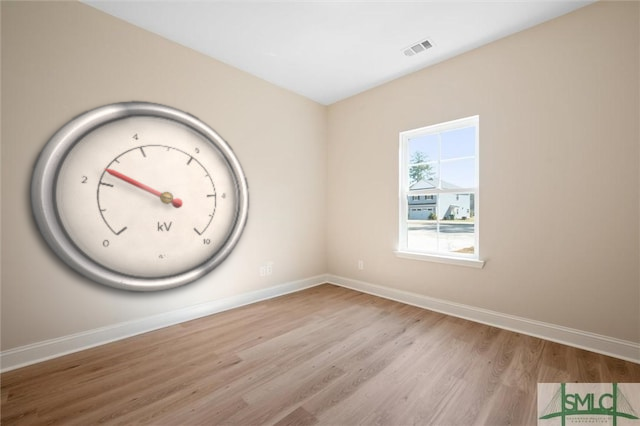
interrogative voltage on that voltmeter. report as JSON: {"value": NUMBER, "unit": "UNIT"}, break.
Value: {"value": 2.5, "unit": "kV"}
